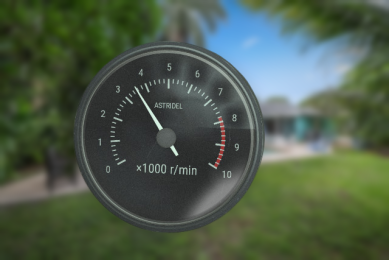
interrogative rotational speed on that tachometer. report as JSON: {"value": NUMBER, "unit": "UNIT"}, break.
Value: {"value": 3600, "unit": "rpm"}
